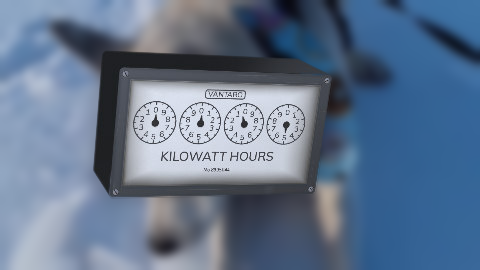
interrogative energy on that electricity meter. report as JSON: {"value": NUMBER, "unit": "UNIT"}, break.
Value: {"value": 5, "unit": "kWh"}
